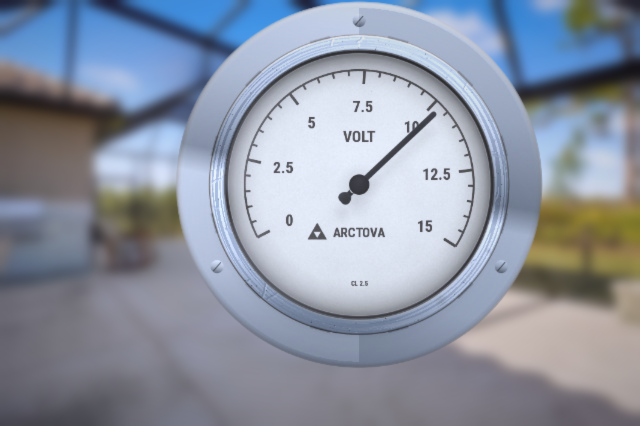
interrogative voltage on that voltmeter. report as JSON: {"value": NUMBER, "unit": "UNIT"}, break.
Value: {"value": 10.25, "unit": "V"}
